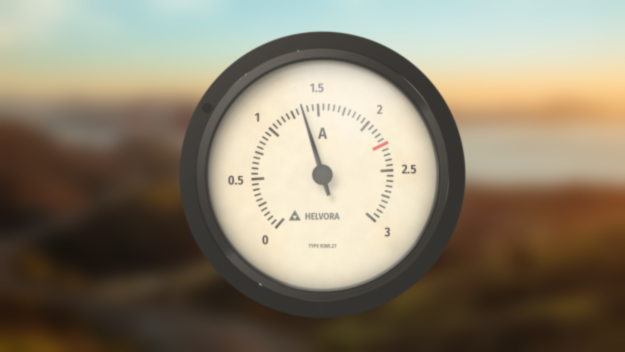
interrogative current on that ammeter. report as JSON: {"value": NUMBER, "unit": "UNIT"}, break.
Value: {"value": 1.35, "unit": "A"}
